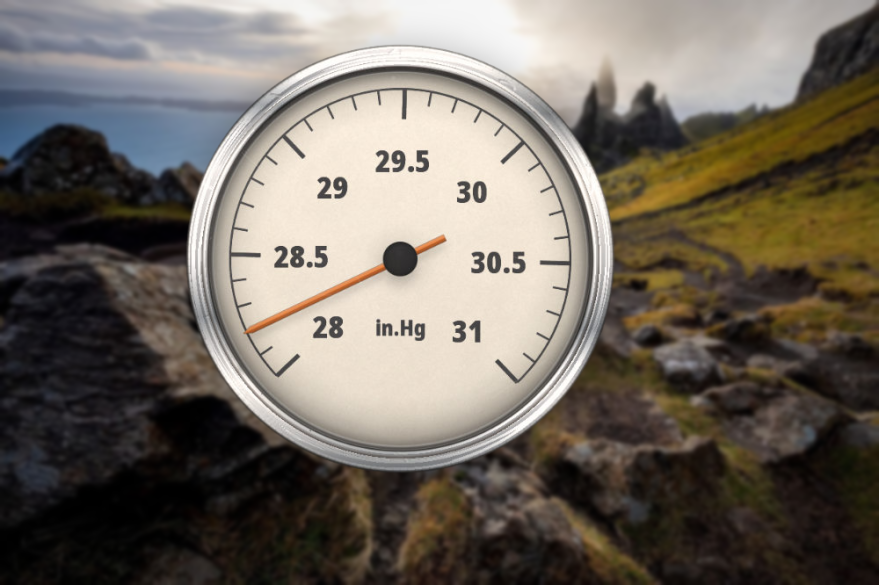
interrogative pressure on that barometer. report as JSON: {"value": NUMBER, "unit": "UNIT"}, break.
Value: {"value": 28.2, "unit": "inHg"}
